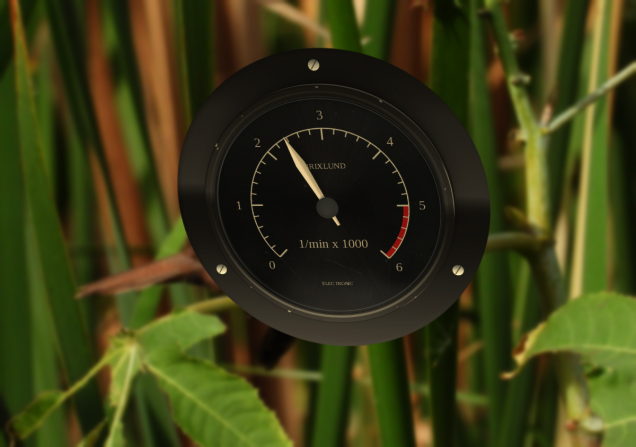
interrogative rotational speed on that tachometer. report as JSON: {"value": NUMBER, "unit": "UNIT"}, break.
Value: {"value": 2400, "unit": "rpm"}
